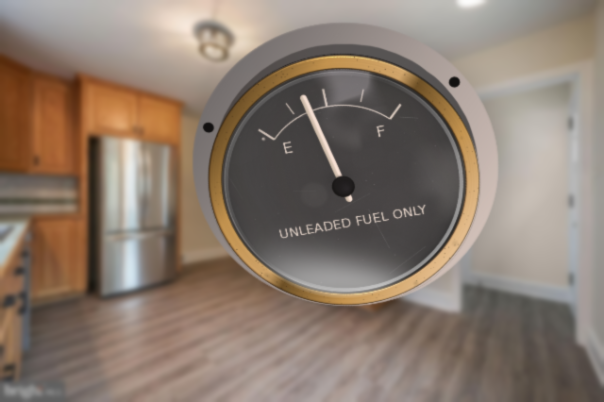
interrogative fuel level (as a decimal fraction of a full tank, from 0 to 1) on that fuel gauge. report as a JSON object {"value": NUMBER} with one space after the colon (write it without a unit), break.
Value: {"value": 0.375}
